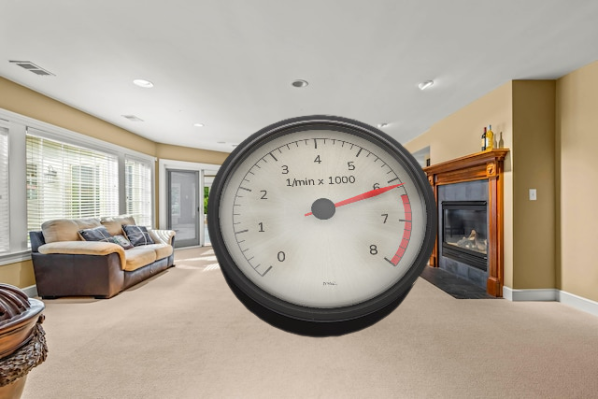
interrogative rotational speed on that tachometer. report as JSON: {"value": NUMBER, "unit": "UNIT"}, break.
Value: {"value": 6200, "unit": "rpm"}
